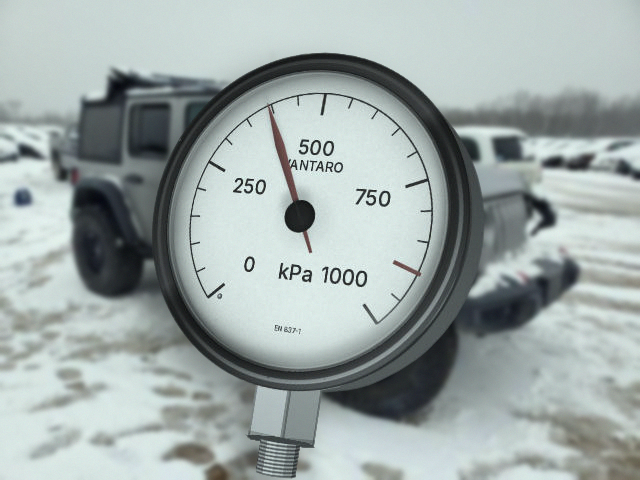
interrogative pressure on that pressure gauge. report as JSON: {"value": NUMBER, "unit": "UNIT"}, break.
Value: {"value": 400, "unit": "kPa"}
